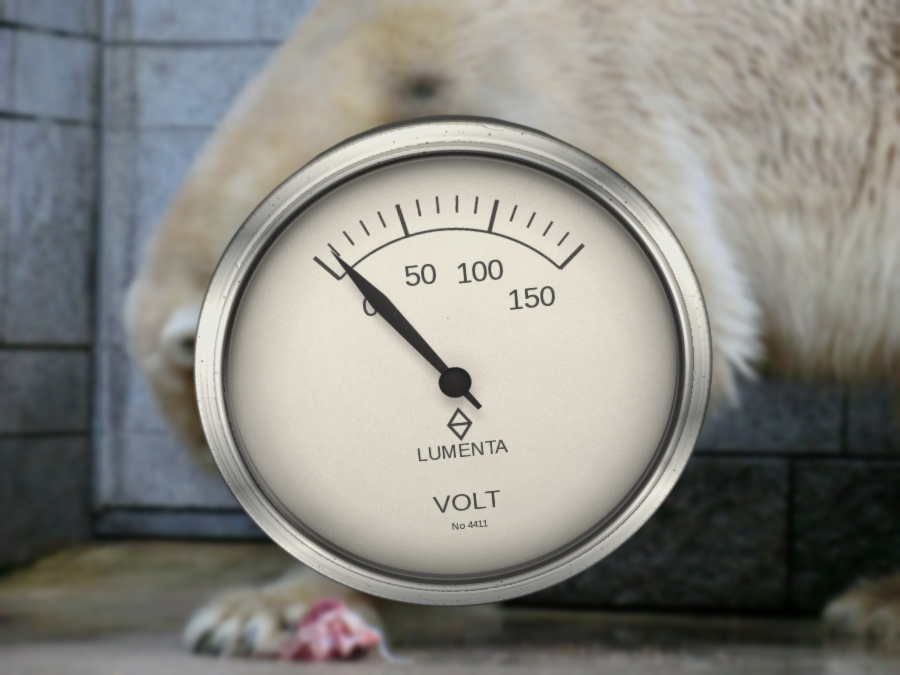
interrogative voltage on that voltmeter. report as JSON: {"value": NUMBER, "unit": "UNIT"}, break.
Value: {"value": 10, "unit": "V"}
